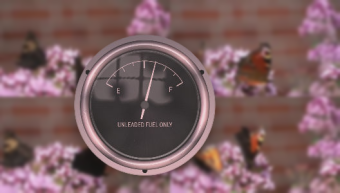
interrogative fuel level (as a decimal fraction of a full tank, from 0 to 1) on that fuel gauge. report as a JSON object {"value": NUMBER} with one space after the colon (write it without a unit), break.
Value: {"value": 0.625}
